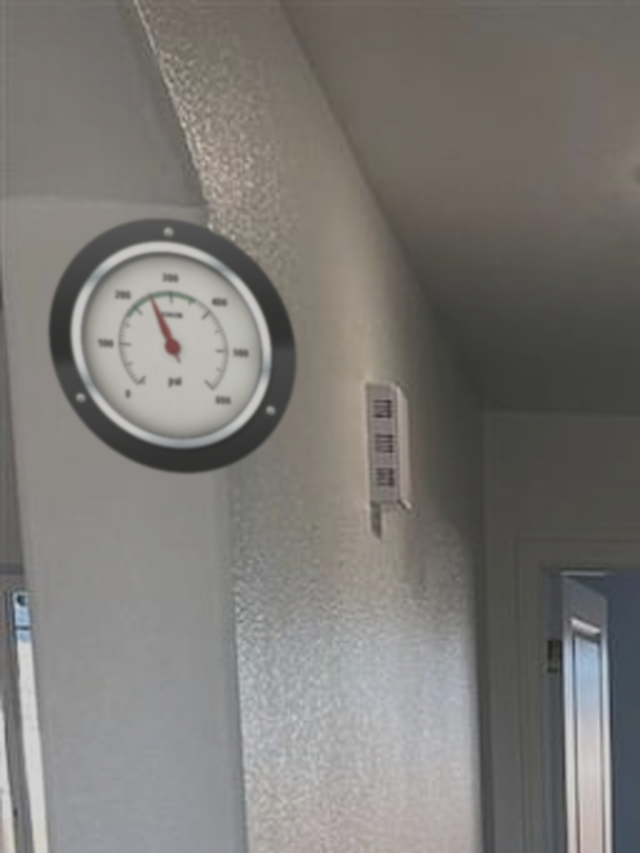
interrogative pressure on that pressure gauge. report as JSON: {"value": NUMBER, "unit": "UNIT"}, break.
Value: {"value": 250, "unit": "psi"}
